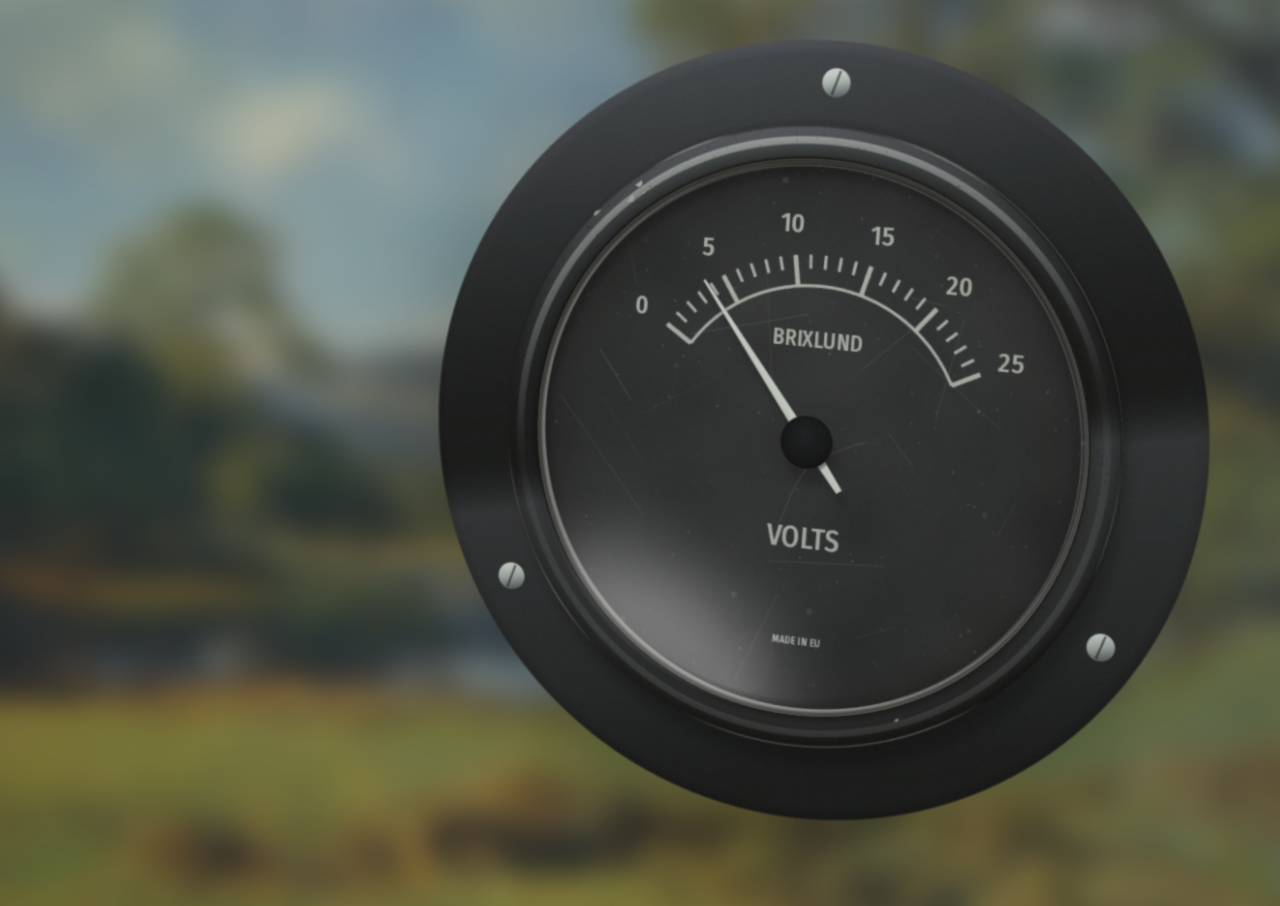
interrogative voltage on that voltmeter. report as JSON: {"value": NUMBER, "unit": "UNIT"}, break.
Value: {"value": 4, "unit": "V"}
